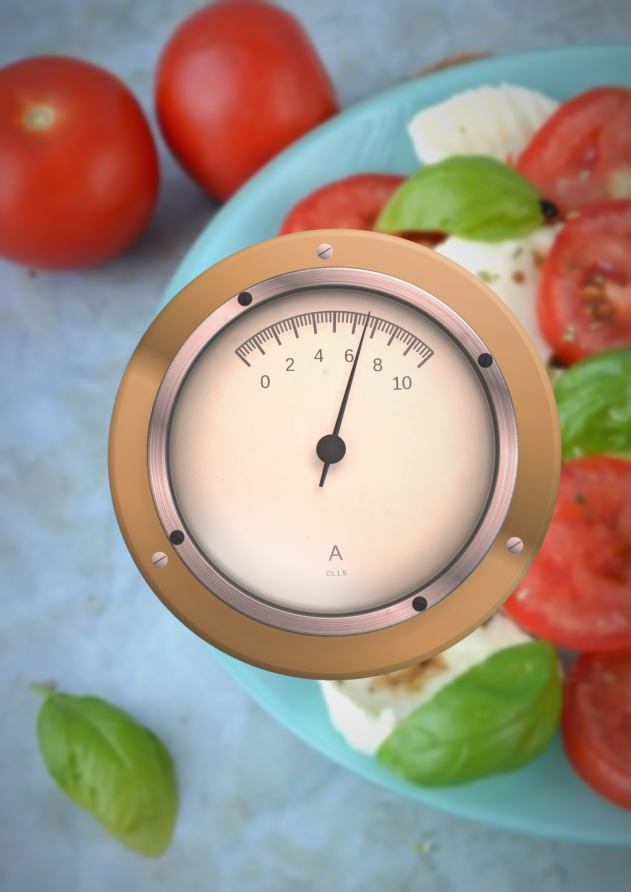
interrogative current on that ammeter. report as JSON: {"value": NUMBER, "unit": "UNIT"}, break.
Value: {"value": 6.6, "unit": "A"}
